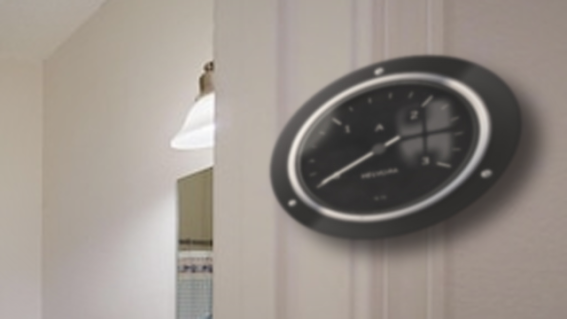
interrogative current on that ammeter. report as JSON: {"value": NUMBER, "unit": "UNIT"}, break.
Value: {"value": 0, "unit": "A"}
